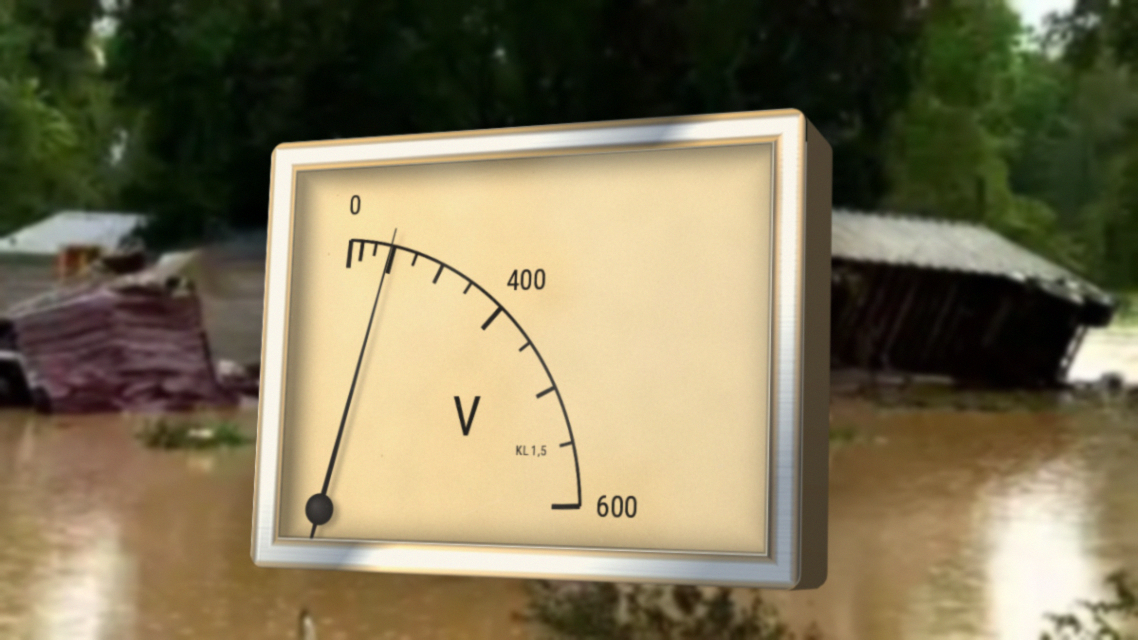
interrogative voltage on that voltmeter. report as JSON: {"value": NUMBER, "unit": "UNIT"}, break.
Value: {"value": 200, "unit": "V"}
